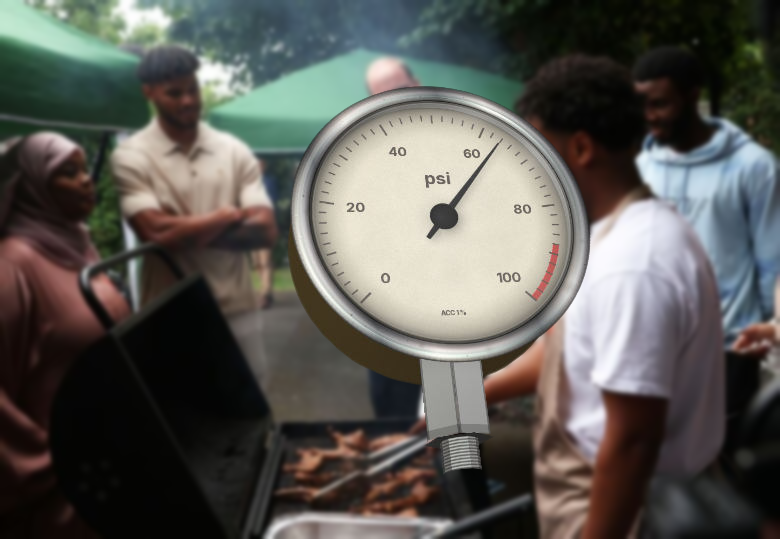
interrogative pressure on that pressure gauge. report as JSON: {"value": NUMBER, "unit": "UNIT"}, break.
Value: {"value": 64, "unit": "psi"}
